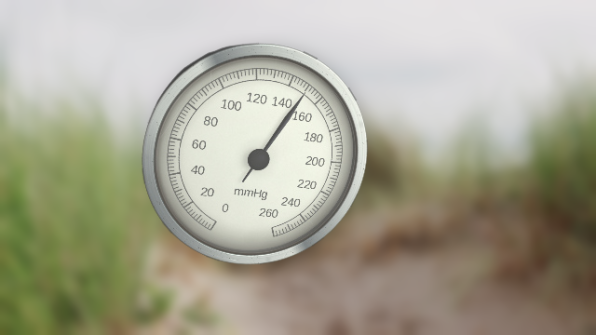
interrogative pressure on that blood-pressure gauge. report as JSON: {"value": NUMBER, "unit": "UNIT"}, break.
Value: {"value": 150, "unit": "mmHg"}
